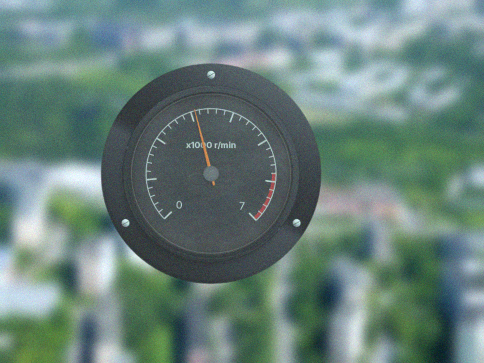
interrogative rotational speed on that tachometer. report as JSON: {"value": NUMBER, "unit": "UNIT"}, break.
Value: {"value": 3100, "unit": "rpm"}
